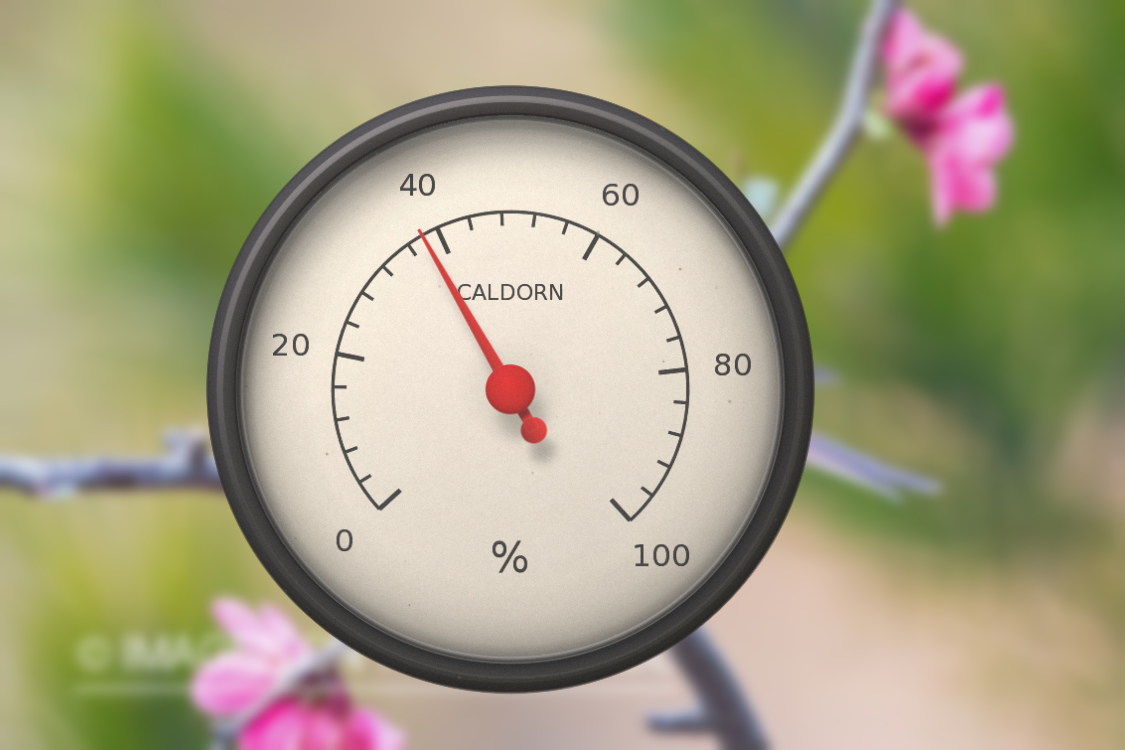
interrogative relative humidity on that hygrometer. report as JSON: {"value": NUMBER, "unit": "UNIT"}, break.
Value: {"value": 38, "unit": "%"}
